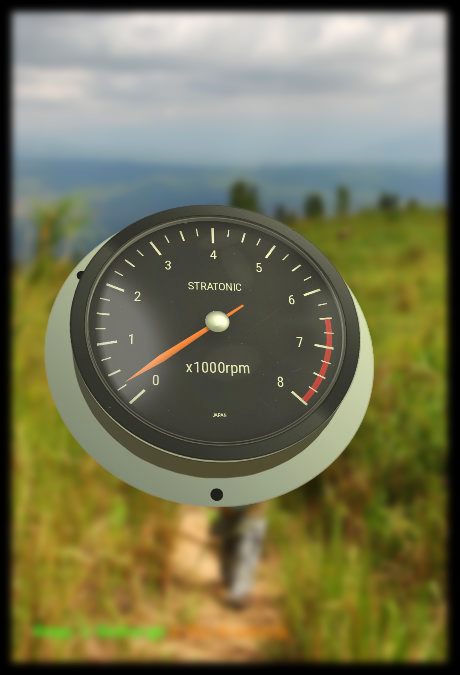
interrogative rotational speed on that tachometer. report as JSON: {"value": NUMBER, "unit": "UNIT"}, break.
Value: {"value": 250, "unit": "rpm"}
